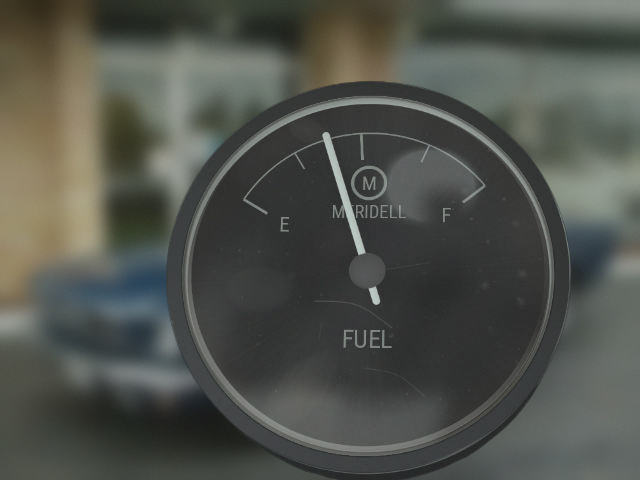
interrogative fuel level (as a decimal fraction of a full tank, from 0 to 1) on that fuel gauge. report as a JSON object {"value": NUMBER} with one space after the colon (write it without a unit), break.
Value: {"value": 0.375}
